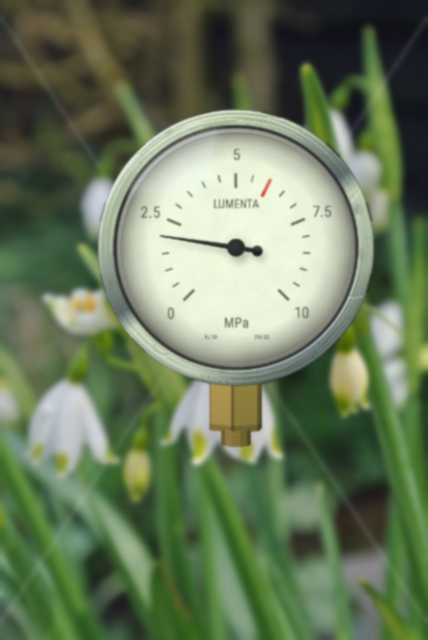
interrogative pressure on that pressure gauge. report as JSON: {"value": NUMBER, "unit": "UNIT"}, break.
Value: {"value": 2, "unit": "MPa"}
